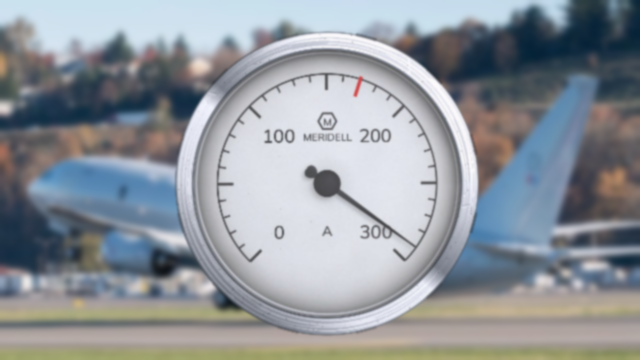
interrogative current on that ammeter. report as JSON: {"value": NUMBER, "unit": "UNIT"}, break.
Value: {"value": 290, "unit": "A"}
